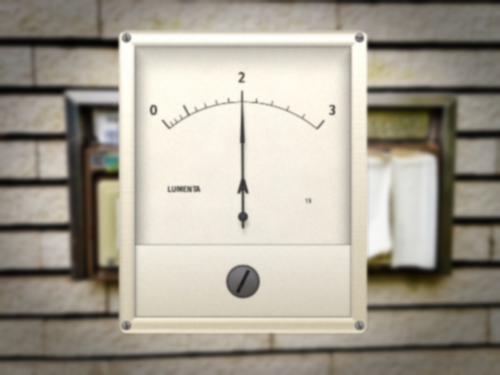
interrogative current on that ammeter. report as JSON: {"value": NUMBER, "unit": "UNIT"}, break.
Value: {"value": 2, "unit": "A"}
